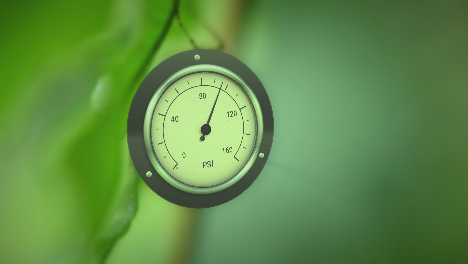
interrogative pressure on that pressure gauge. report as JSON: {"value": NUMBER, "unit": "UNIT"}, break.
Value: {"value": 95, "unit": "psi"}
